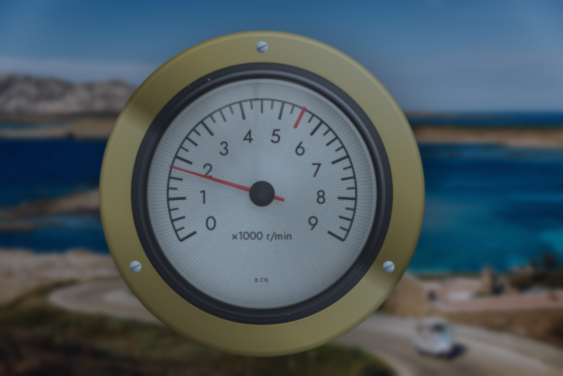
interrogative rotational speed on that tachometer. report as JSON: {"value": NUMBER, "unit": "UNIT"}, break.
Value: {"value": 1750, "unit": "rpm"}
